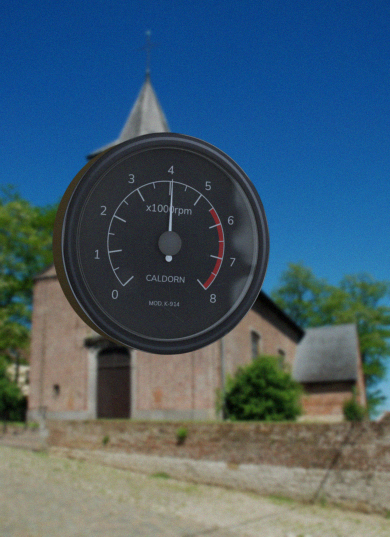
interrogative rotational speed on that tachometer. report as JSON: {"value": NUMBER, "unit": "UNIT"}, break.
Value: {"value": 4000, "unit": "rpm"}
